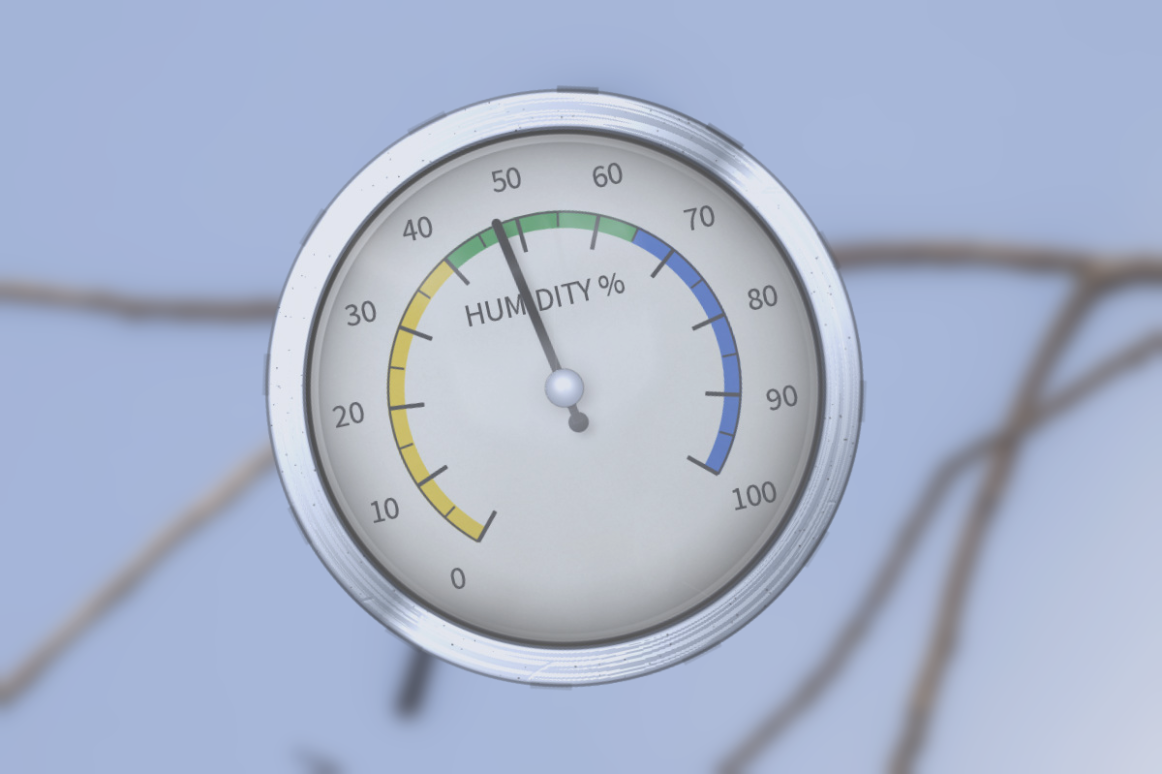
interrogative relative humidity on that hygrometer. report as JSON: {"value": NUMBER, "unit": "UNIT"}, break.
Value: {"value": 47.5, "unit": "%"}
